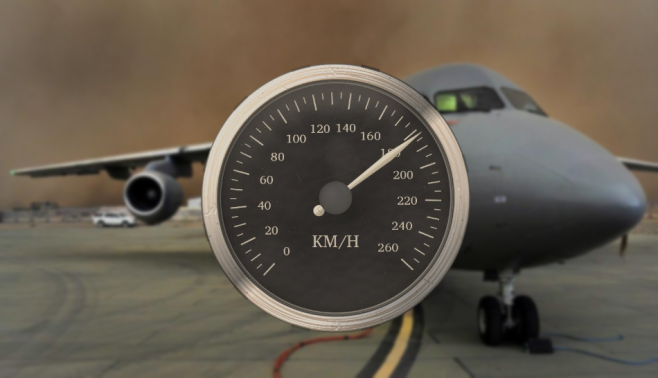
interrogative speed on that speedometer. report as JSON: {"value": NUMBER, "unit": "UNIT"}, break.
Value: {"value": 182.5, "unit": "km/h"}
